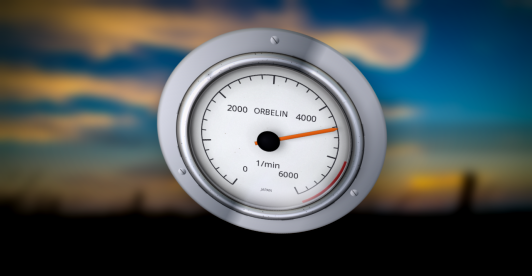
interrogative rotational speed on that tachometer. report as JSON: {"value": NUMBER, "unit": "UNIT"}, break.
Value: {"value": 4400, "unit": "rpm"}
